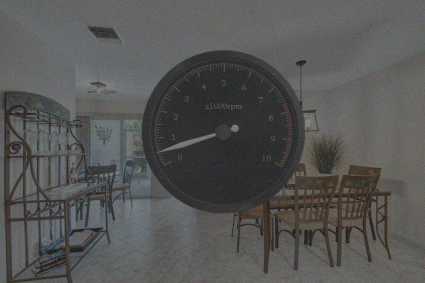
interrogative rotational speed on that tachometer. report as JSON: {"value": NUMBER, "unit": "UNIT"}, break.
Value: {"value": 500, "unit": "rpm"}
